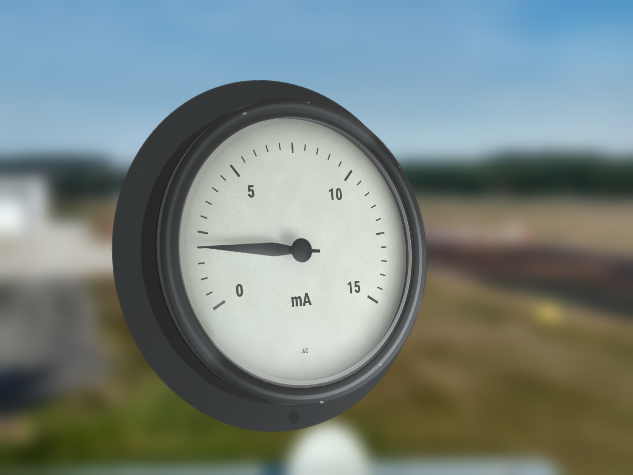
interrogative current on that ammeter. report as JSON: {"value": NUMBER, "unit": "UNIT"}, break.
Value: {"value": 2, "unit": "mA"}
